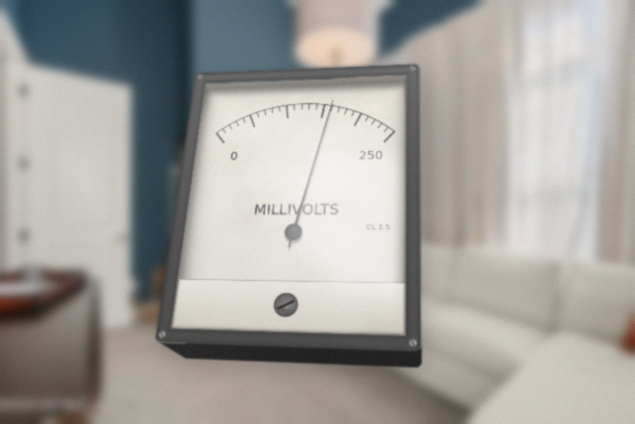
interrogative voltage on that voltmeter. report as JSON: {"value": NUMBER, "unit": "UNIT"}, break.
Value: {"value": 160, "unit": "mV"}
